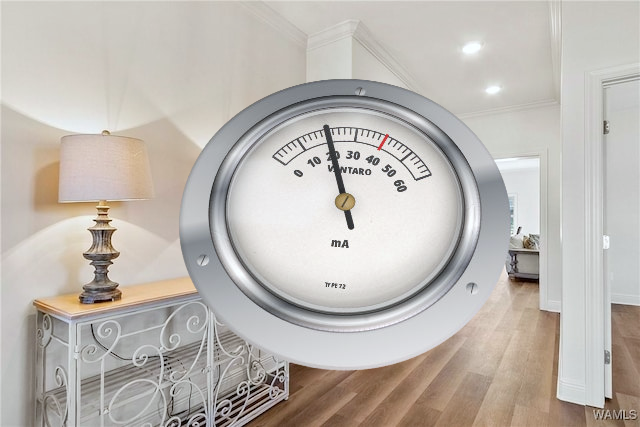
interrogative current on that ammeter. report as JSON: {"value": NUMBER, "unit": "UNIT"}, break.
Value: {"value": 20, "unit": "mA"}
